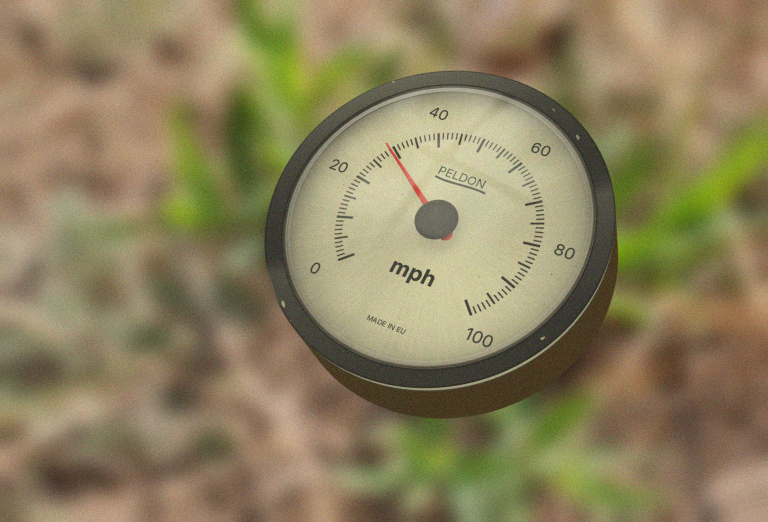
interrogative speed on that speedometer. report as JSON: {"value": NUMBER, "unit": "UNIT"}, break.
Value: {"value": 29, "unit": "mph"}
